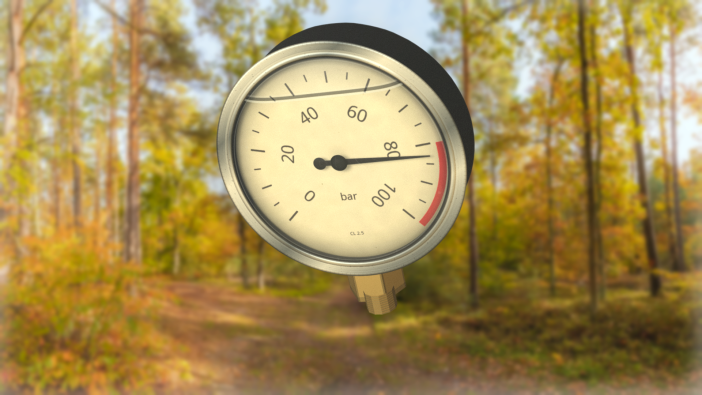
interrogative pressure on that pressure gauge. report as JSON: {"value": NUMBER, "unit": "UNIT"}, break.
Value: {"value": 82.5, "unit": "bar"}
